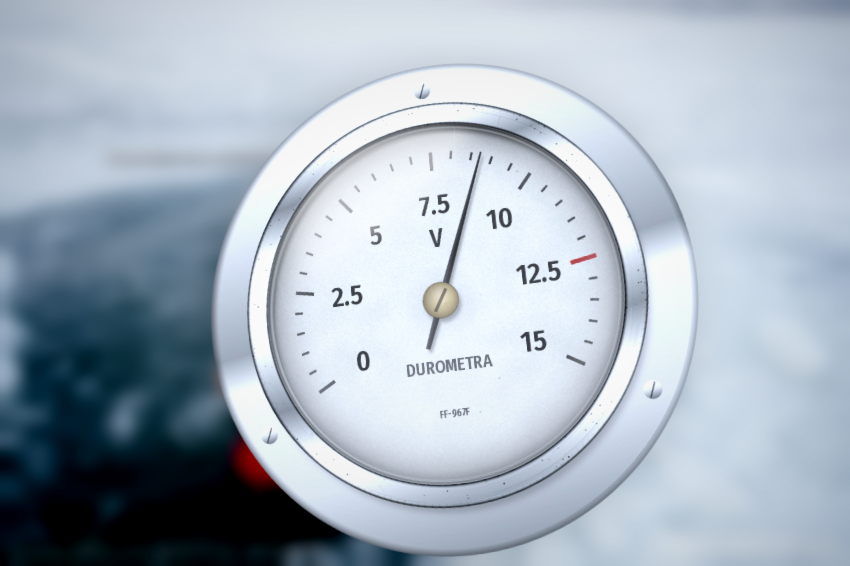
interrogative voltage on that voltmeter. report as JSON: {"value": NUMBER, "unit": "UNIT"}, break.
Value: {"value": 8.75, "unit": "V"}
